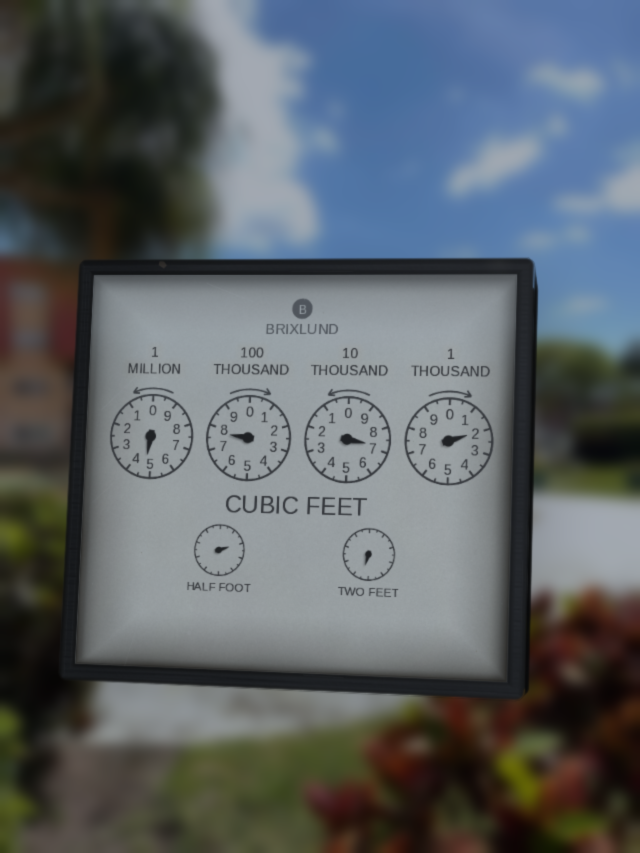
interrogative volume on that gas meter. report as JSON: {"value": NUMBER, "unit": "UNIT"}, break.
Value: {"value": 477200, "unit": "ft³"}
